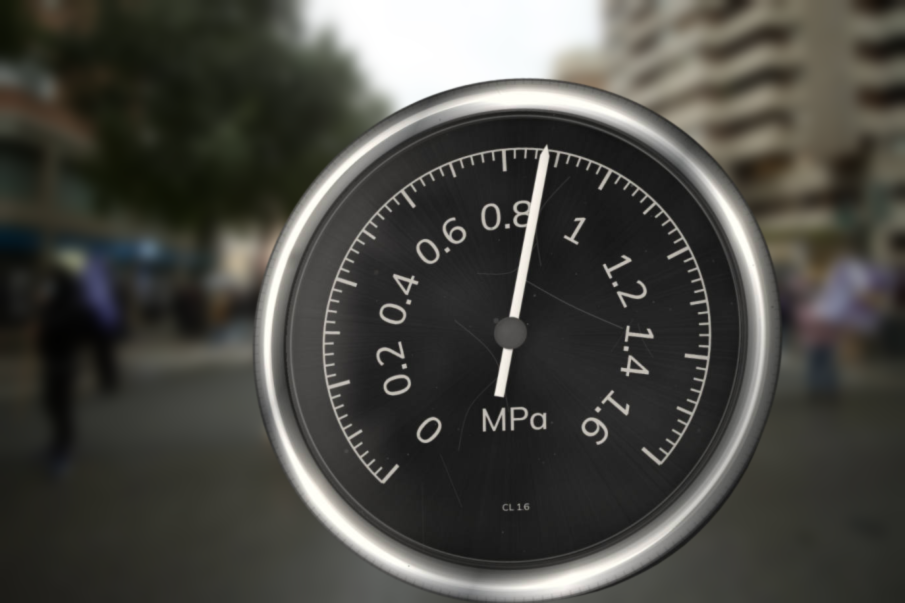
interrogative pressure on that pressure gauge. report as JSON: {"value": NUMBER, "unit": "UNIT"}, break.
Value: {"value": 0.88, "unit": "MPa"}
